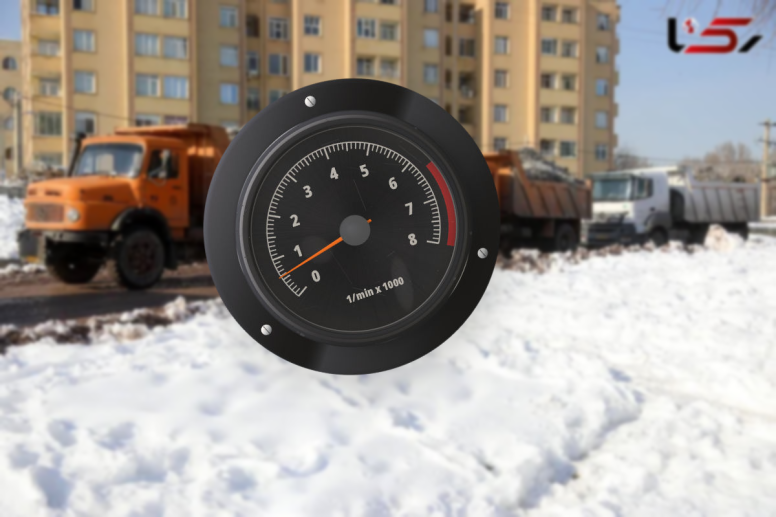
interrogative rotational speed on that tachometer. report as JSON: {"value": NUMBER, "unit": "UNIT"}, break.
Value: {"value": 600, "unit": "rpm"}
